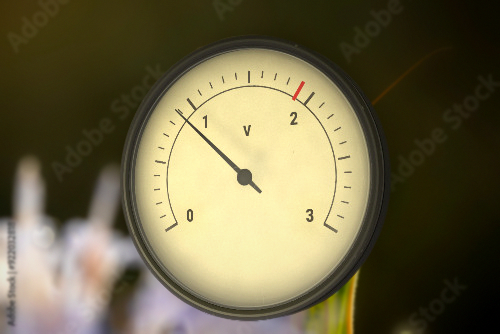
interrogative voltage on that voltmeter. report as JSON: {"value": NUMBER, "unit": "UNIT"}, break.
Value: {"value": 0.9, "unit": "V"}
